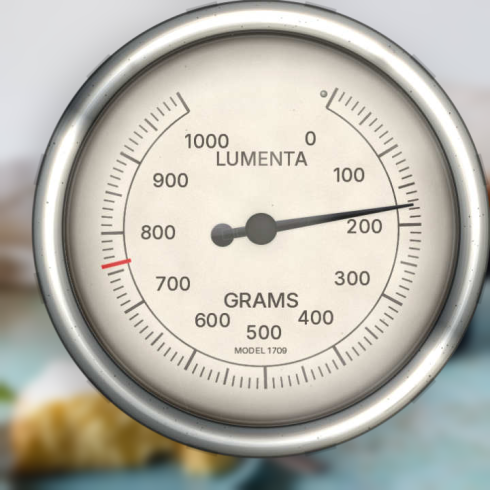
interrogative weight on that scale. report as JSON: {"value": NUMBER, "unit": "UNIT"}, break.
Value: {"value": 175, "unit": "g"}
